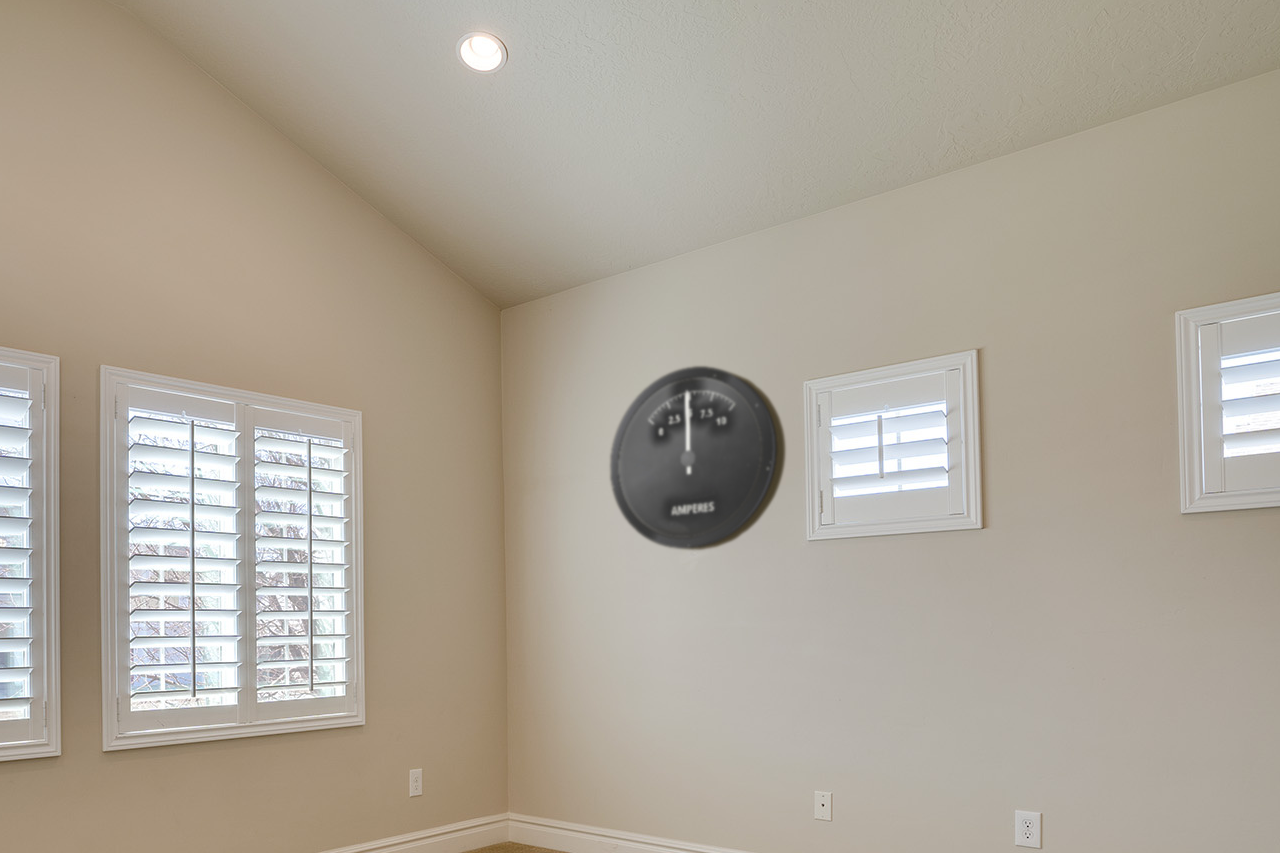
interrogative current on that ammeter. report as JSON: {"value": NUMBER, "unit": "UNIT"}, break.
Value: {"value": 5, "unit": "A"}
